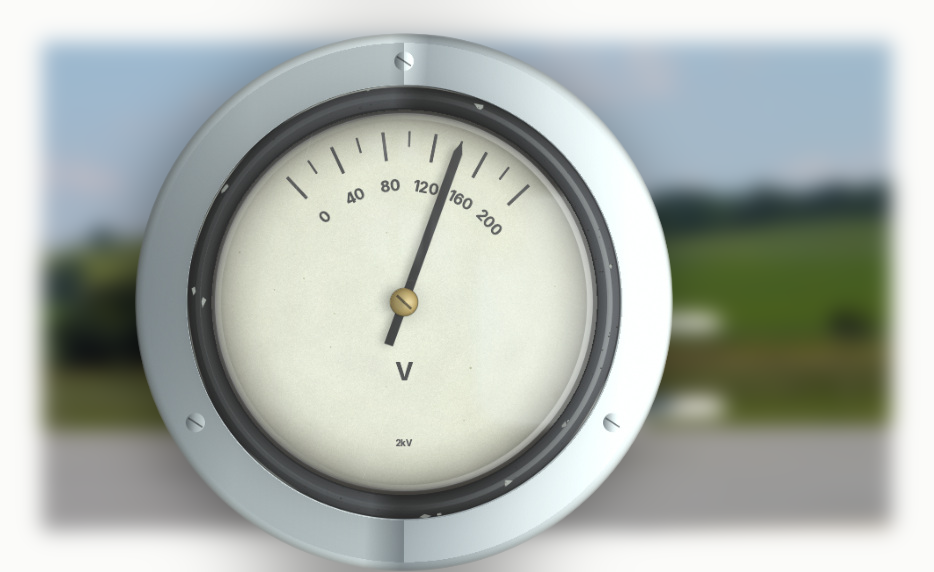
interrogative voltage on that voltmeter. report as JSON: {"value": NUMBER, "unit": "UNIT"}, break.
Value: {"value": 140, "unit": "V"}
